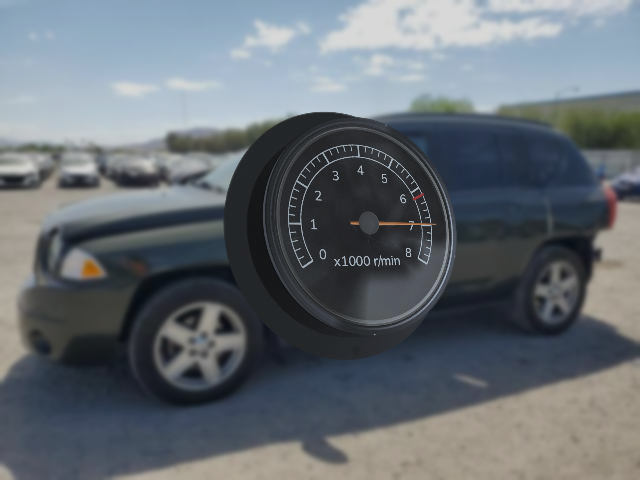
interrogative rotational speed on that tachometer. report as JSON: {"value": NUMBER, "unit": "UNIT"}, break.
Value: {"value": 7000, "unit": "rpm"}
